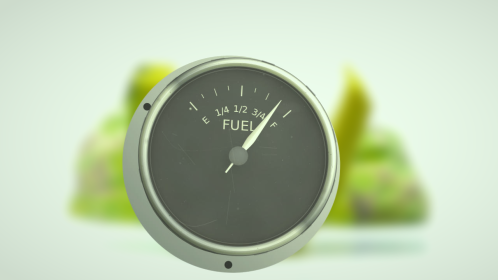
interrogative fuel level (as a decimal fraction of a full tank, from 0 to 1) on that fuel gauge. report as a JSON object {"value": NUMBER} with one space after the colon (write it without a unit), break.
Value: {"value": 0.875}
